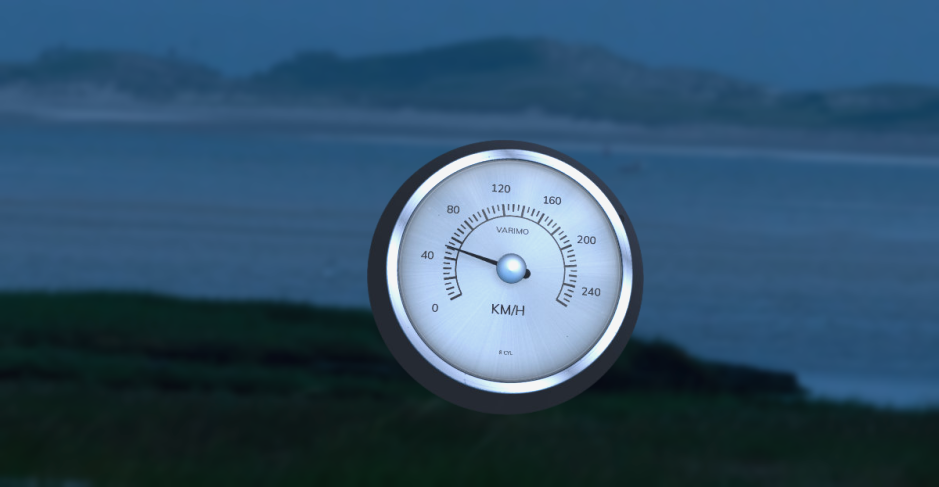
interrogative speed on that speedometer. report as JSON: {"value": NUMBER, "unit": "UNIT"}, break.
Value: {"value": 50, "unit": "km/h"}
